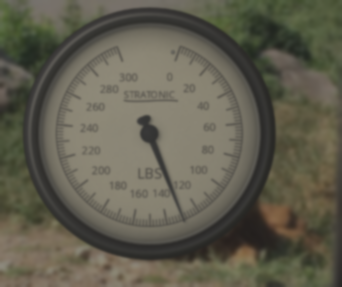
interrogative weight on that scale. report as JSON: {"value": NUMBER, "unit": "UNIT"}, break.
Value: {"value": 130, "unit": "lb"}
